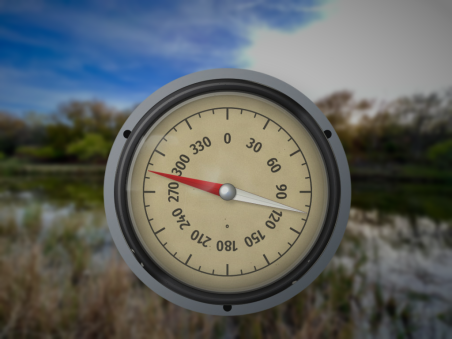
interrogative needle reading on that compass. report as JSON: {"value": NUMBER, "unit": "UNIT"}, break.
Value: {"value": 285, "unit": "°"}
